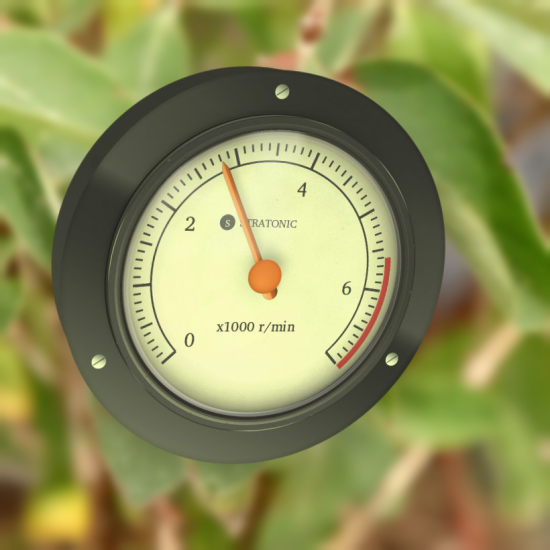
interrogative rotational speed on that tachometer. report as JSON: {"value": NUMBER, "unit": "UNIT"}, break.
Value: {"value": 2800, "unit": "rpm"}
